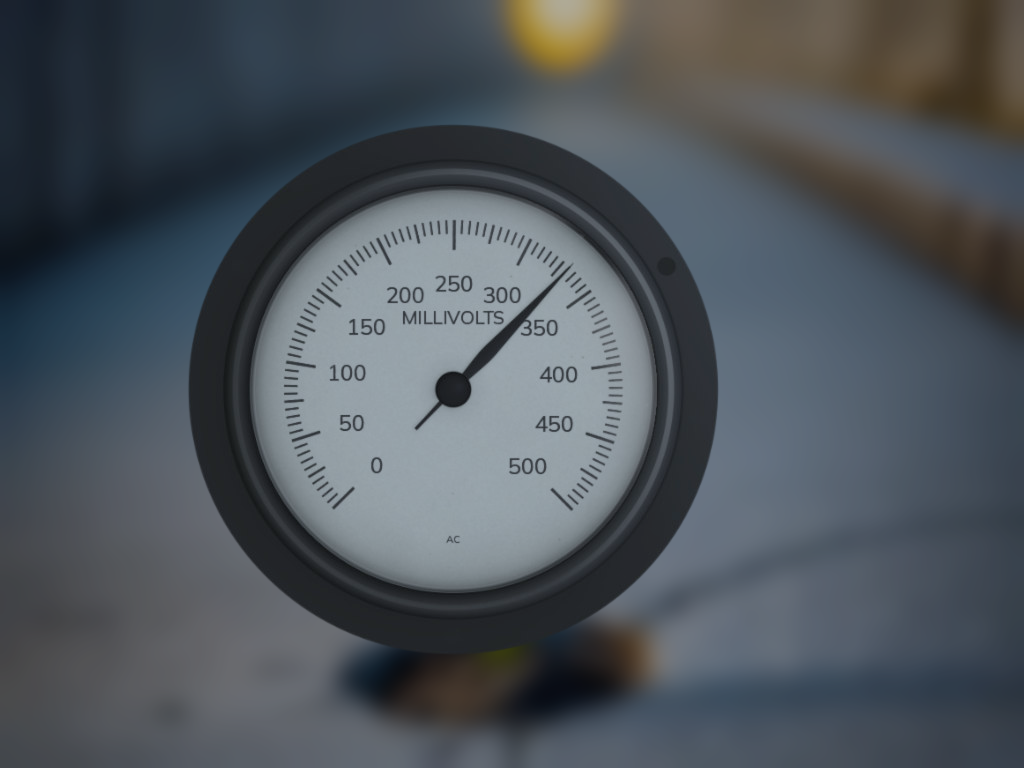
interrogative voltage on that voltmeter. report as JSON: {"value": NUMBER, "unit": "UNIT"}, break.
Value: {"value": 330, "unit": "mV"}
